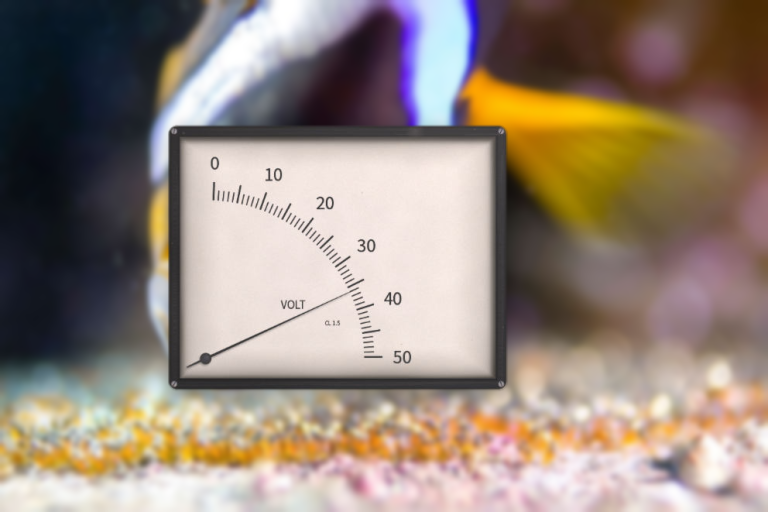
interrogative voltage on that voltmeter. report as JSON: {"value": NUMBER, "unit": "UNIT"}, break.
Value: {"value": 36, "unit": "V"}
